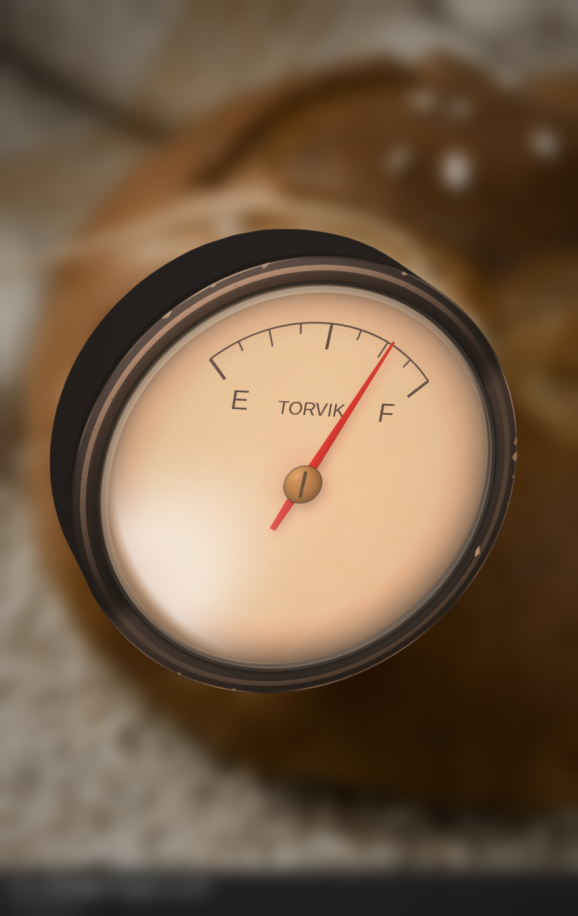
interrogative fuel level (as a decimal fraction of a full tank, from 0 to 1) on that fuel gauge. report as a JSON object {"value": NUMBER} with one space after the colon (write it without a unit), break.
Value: {"value": 0.75}
